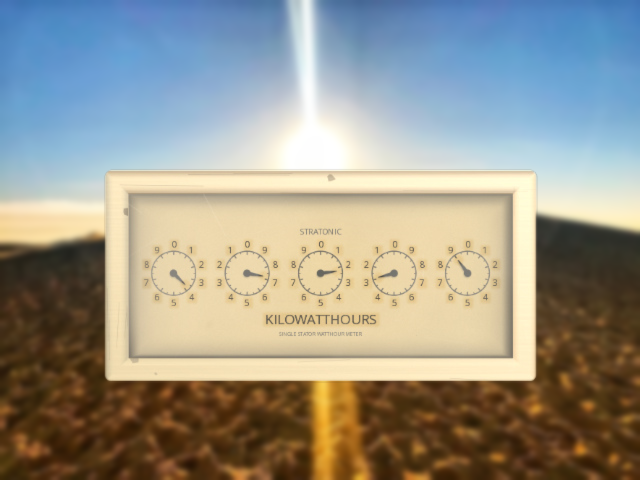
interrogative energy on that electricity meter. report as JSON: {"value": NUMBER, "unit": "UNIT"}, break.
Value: {"value": 37229, "unit": "kWh"}
